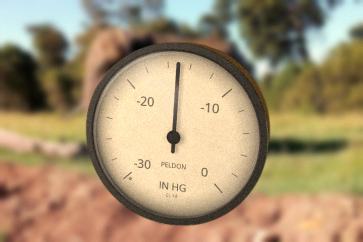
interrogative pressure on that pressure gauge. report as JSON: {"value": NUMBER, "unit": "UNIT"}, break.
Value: {"value": -15, "unit": "inHg"}
